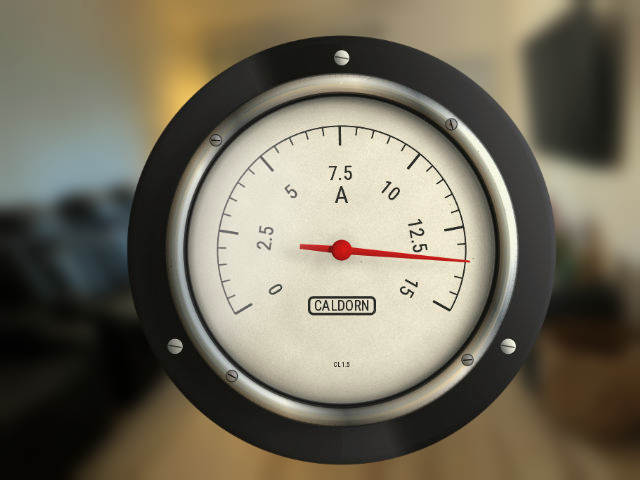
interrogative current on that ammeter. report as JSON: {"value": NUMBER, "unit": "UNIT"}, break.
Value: {"value": 13.5, "unit": "A"}
